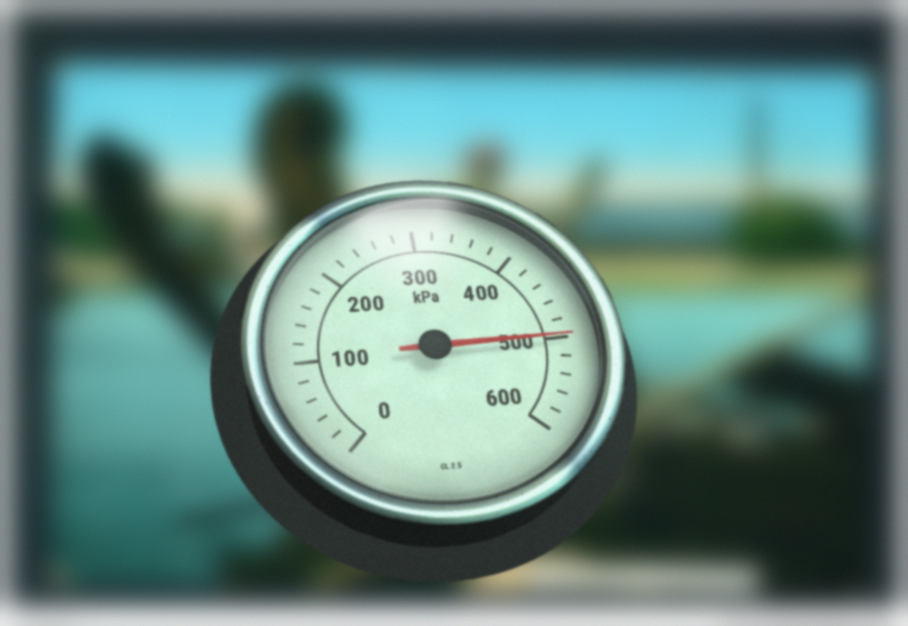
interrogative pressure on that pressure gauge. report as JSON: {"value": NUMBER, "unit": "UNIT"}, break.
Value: {"value": 500, "unit": "kPa"}
